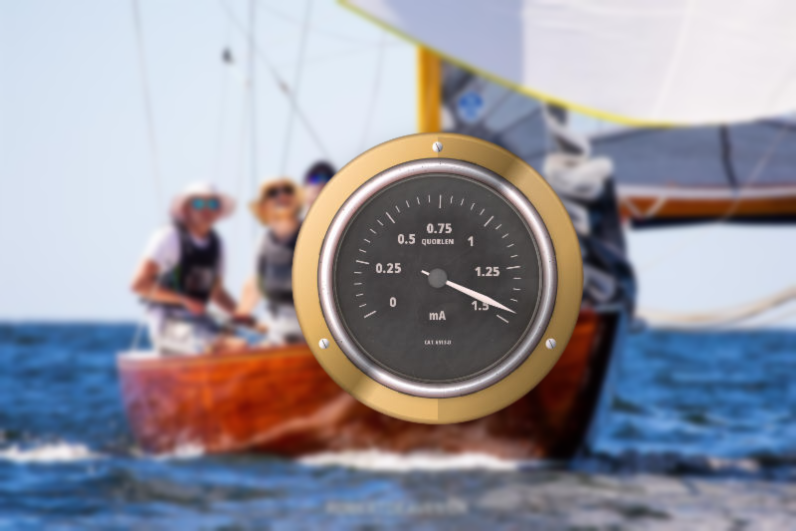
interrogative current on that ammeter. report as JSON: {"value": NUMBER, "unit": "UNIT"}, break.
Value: {"value": 1.45, "unit": "mA"}
